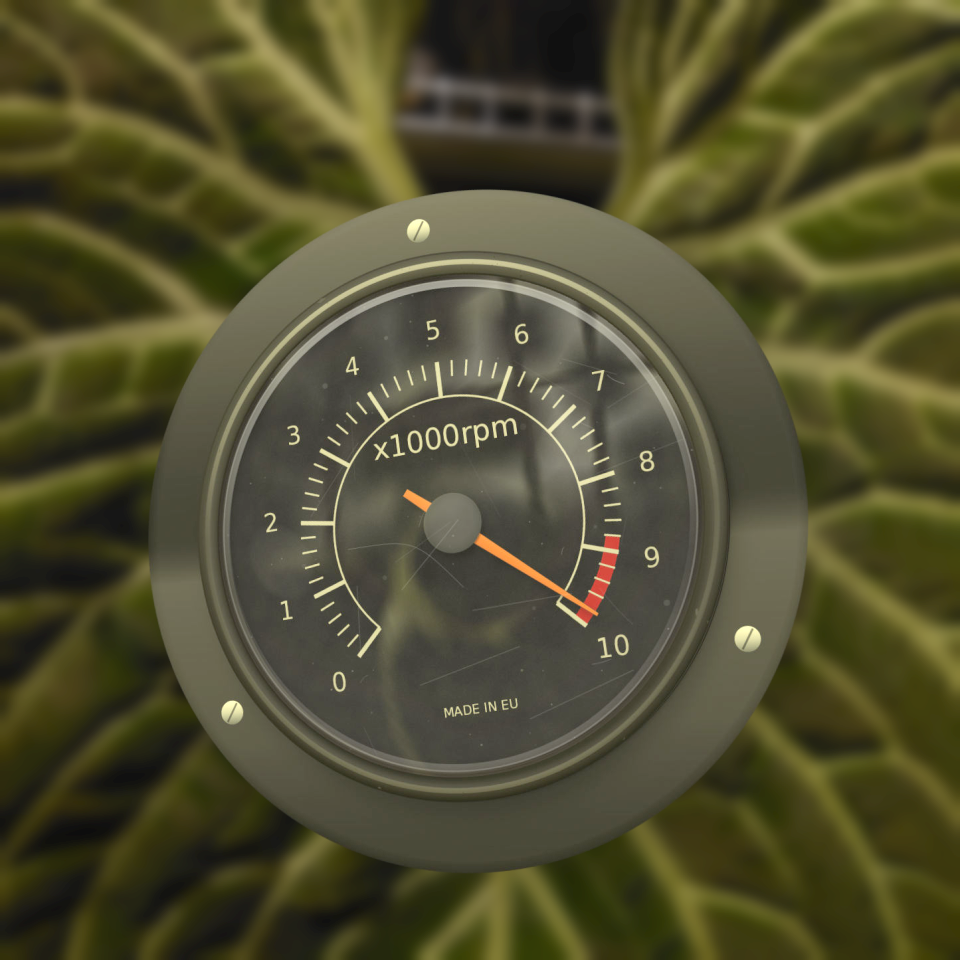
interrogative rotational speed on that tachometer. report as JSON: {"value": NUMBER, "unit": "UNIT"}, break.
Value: {"value": 9800, "unit": "rpm"}
